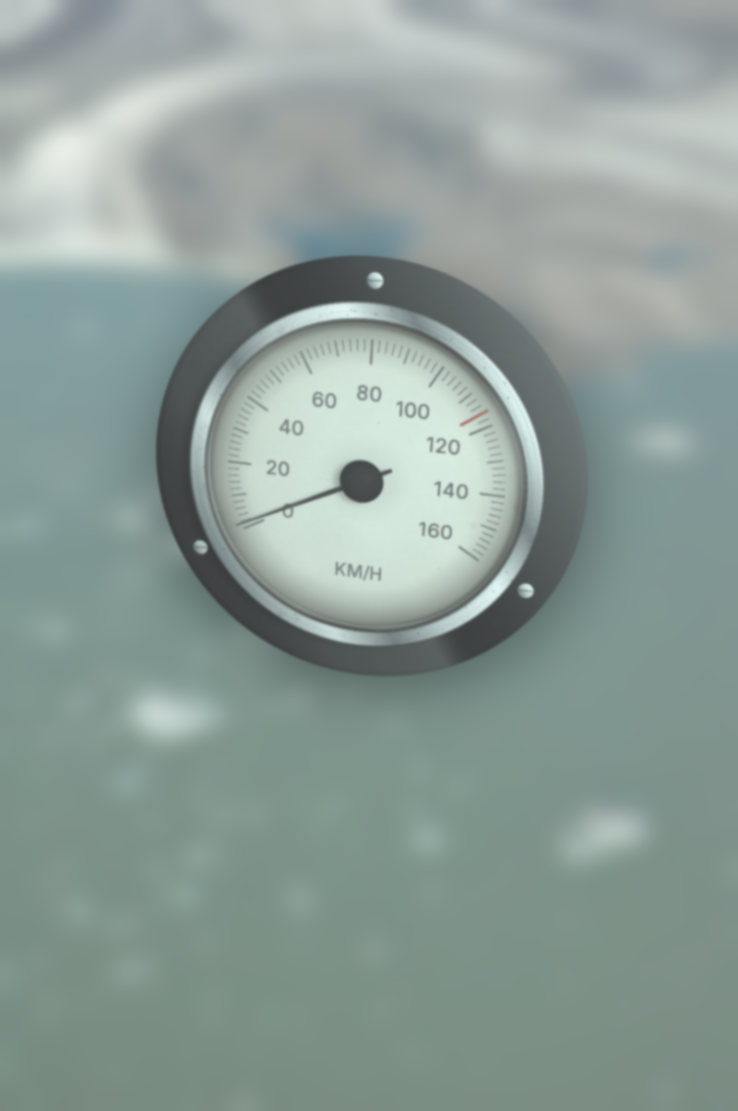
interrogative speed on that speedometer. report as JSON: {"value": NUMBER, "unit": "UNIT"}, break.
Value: {"value": 2, "unit": "km/h"}
